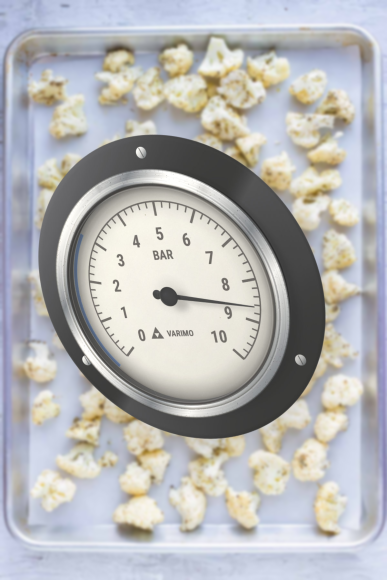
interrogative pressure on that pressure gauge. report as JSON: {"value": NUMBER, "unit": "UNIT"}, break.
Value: {"value": 8.6, "unit": "bar"}
